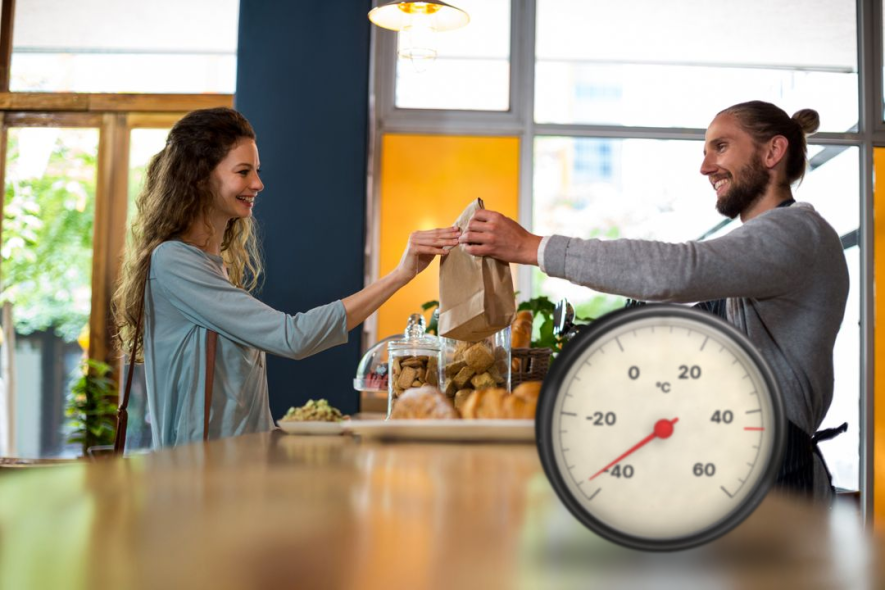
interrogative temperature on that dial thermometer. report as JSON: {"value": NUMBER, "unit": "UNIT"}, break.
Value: {"value": -36, "unit": "°C"}
